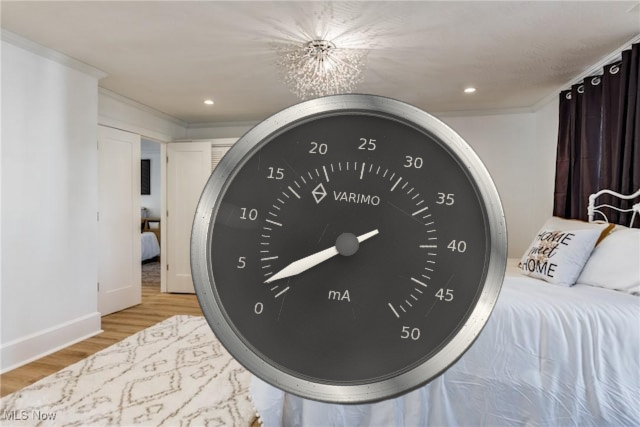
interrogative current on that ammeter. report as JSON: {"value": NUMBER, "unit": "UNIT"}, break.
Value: {"value": 2, "unit": "mA"}
